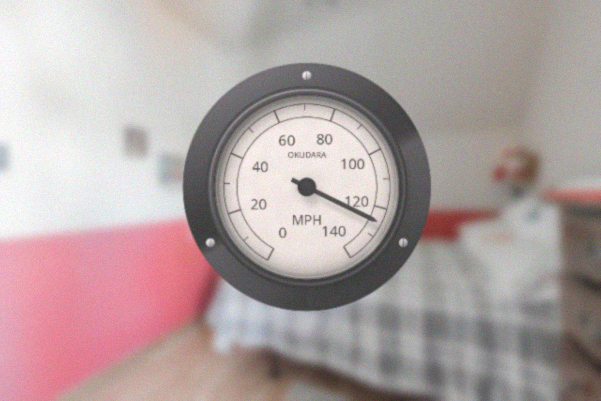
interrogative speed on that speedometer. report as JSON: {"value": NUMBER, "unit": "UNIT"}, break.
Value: {"value": 125, "unit": "mph"}
